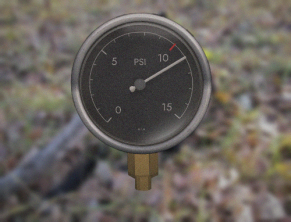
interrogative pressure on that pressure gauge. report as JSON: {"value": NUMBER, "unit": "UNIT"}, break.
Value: {"value": 11, "unit": "psi"}
